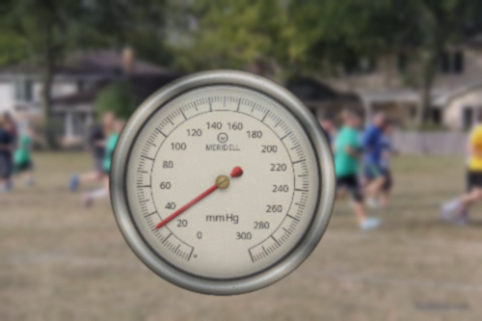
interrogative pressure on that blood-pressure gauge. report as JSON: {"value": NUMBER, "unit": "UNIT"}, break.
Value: {"value": 30, "unit": "mmHg"}
